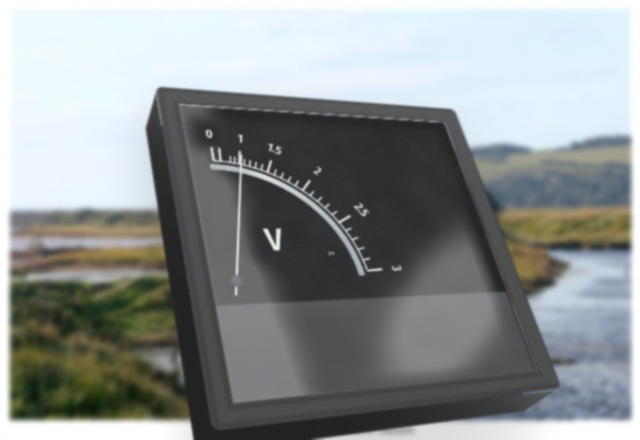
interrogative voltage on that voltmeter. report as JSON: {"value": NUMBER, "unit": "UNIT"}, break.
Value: {"value": 1, "unit": "V"}
